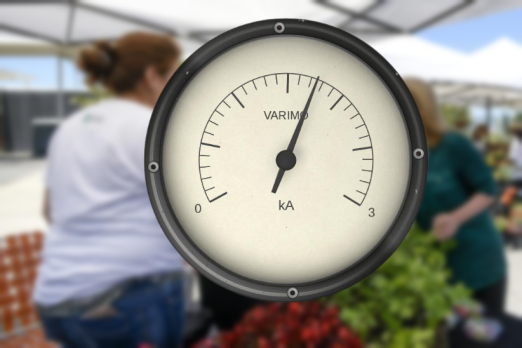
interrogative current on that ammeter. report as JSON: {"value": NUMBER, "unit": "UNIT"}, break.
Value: {"value": 1.75, "unit": "kA"}
